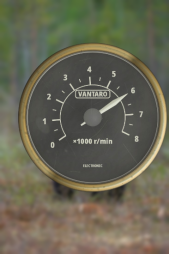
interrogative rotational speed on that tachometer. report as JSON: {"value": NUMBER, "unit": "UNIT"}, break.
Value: {"value": 6000, "unit": "rpm"}
